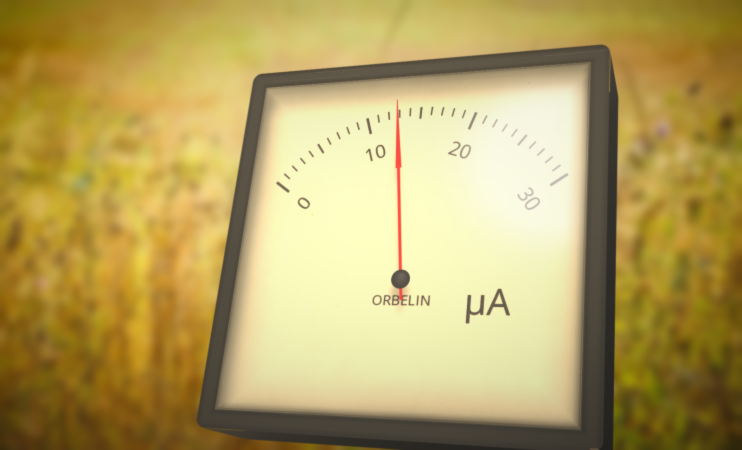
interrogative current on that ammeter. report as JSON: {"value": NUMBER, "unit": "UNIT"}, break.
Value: {"value": 13, "unit": "µA"}
